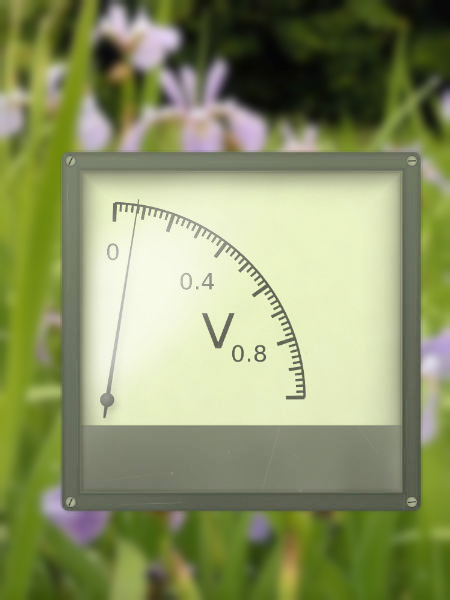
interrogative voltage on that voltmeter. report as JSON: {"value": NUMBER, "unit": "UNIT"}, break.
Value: {"value": 0.08, "unit": "V"}
